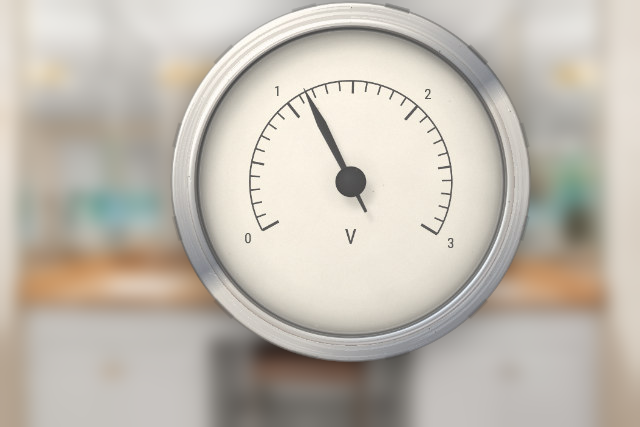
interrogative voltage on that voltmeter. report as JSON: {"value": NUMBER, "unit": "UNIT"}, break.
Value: {"value": 1.15, "unit": "V"}
